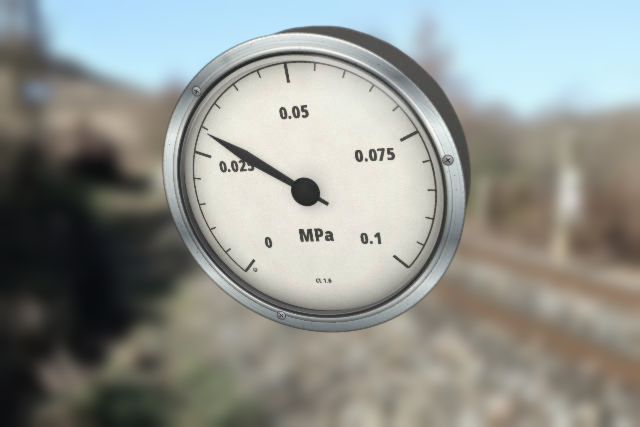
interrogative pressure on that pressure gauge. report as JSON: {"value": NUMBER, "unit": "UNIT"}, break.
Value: {"value": 0.03, "unit": "MPa"}
